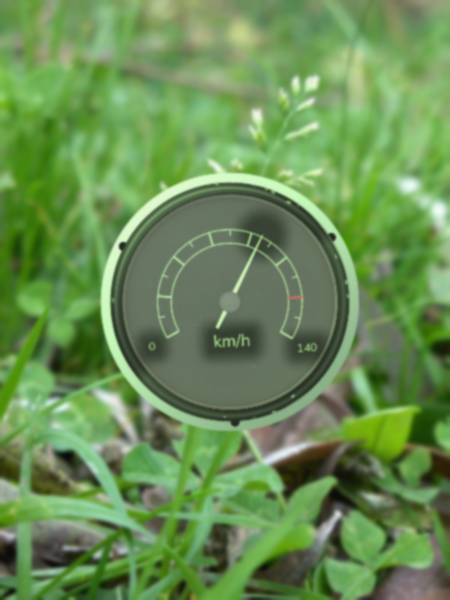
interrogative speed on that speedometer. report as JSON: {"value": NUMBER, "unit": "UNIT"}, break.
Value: {"value": 85, "unit": "km/h"}
